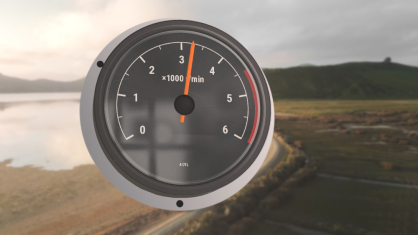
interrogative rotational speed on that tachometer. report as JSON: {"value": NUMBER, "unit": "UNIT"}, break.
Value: {"value": 3250, "unit": "rpm"}
